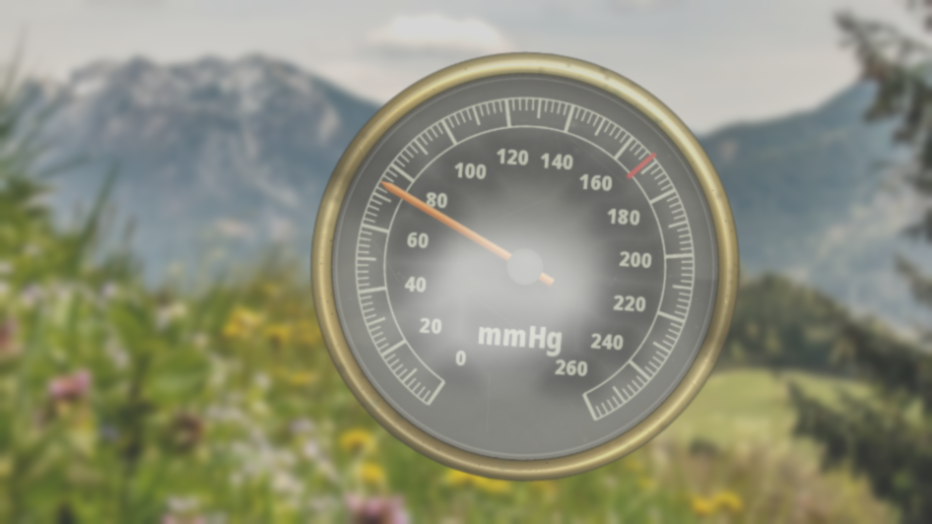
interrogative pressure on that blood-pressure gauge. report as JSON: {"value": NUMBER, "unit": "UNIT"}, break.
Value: {"value": 74, "unit": "mmHg"}
